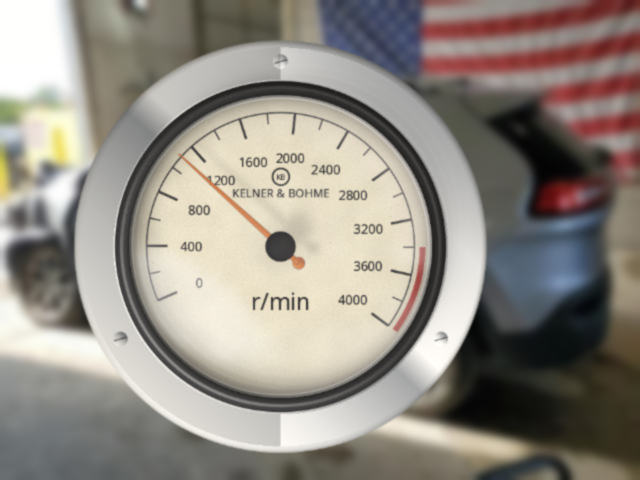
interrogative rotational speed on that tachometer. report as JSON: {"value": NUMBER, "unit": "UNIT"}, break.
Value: {"value": 1100, "unit": "rpm"}
